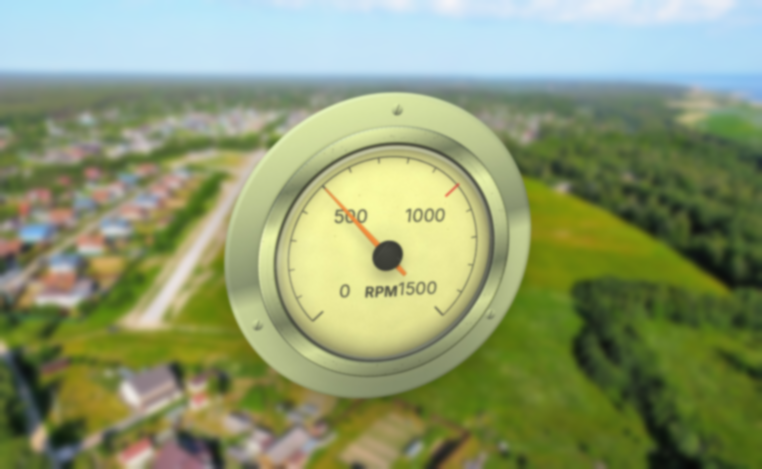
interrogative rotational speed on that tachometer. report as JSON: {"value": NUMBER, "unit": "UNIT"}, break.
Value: {"value": 500, "unit": "rpm"}
